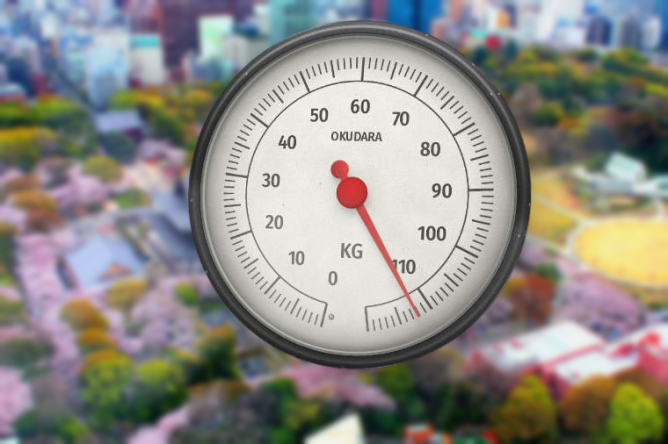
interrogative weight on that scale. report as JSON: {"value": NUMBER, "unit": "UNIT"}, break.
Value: {"value": 112, "unit": "kg"}
